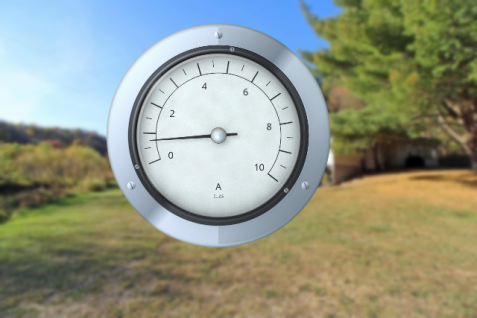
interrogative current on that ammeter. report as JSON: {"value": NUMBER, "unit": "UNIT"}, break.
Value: {"value": 0.75, "unit": "A"}
